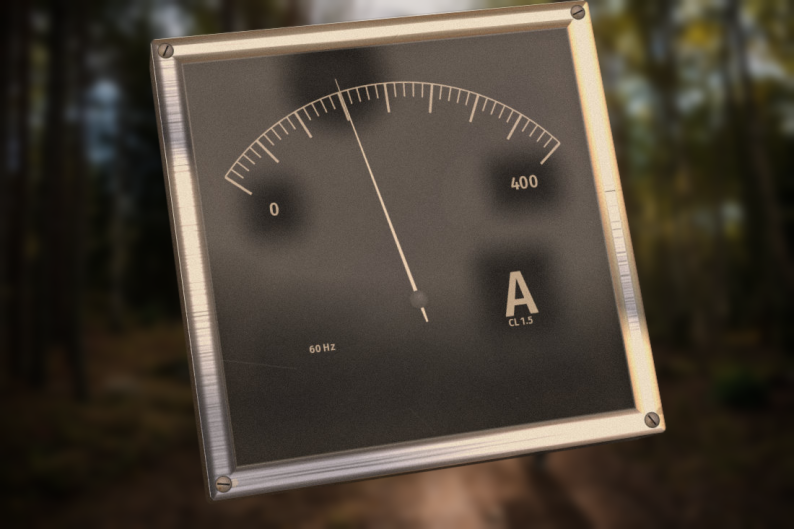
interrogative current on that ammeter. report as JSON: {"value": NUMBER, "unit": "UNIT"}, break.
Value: {"value": 150, "unit": "A"}
